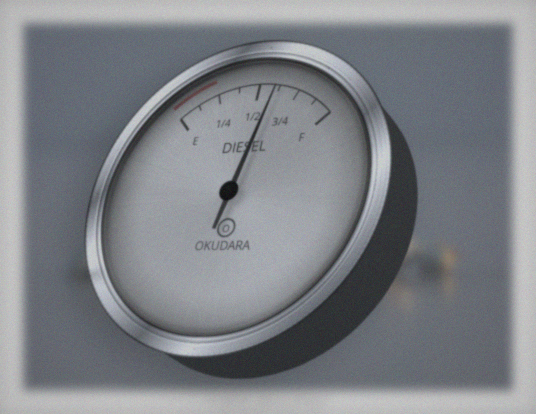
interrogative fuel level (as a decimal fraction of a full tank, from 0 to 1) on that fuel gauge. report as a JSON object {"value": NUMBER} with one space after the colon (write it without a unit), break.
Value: {"value": 0.625}
